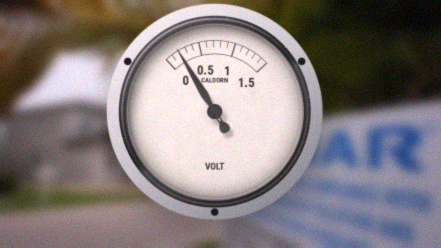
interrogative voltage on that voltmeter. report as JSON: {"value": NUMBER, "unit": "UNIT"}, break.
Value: {"value": 0.2, "unit": "V"}
